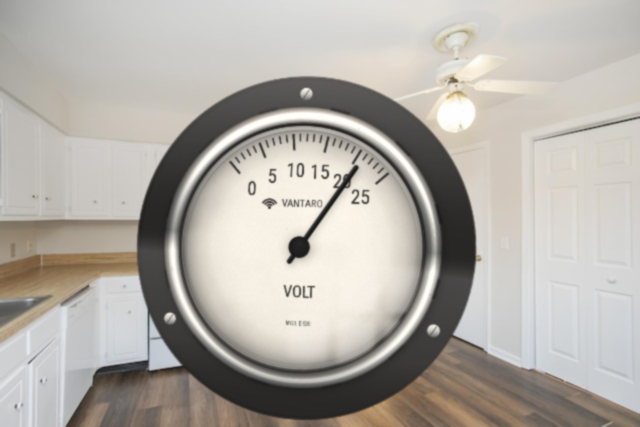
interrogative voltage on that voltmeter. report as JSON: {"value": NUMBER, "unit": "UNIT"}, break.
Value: {"value": 21, "unit": "V"}
